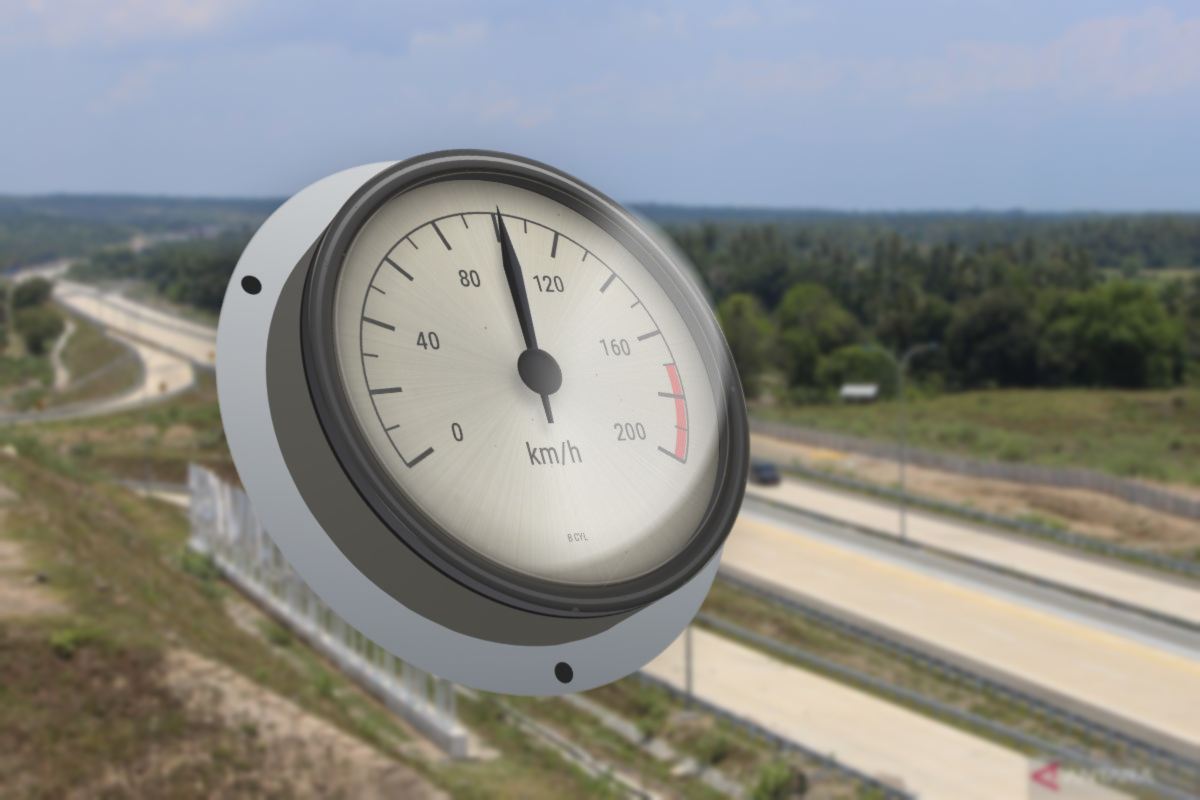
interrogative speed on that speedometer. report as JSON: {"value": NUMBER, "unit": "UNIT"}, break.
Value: {"value": 100, "unit": "km/h"}
